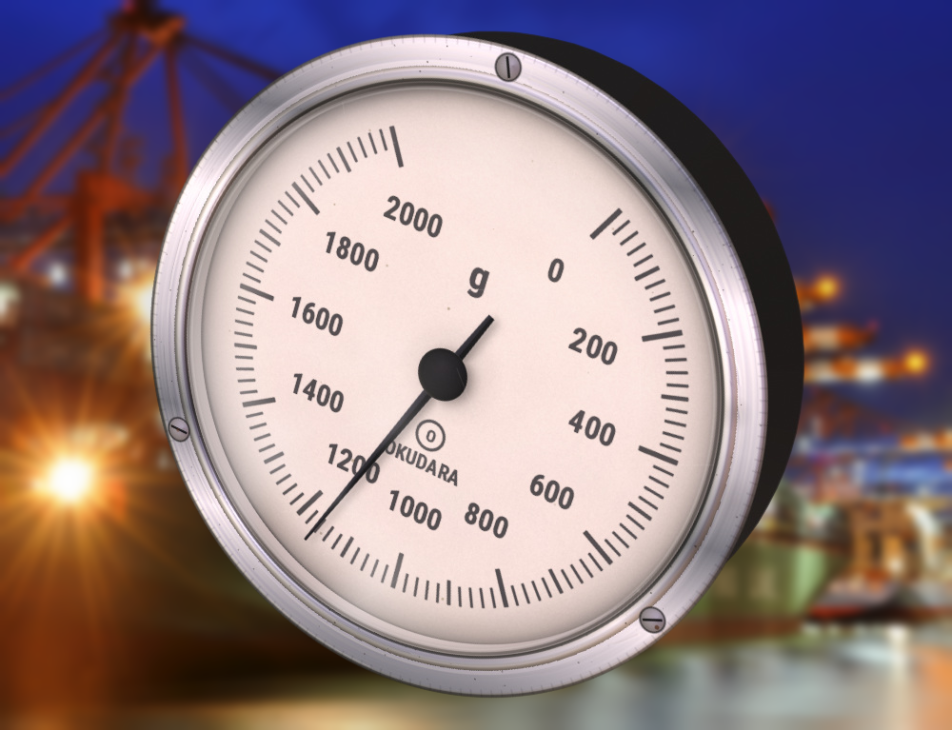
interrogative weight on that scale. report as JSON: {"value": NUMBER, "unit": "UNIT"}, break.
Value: {"value": 1160, "unit": "g"}
